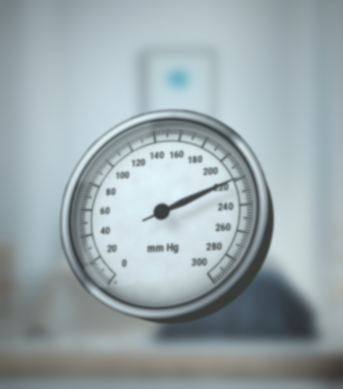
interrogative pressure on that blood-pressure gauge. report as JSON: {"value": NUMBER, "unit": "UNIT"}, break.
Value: {"value": 220, "unit": "mmHg"}
